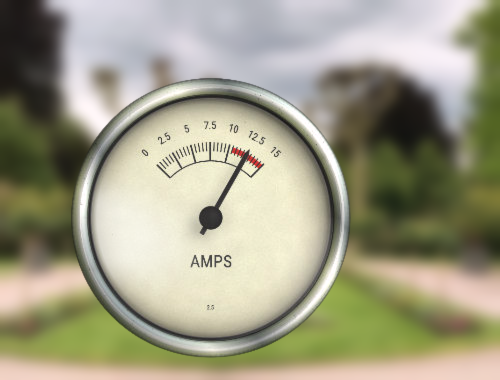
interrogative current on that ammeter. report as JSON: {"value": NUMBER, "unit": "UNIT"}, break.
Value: {"value": 12.5, "unit": "A"}
